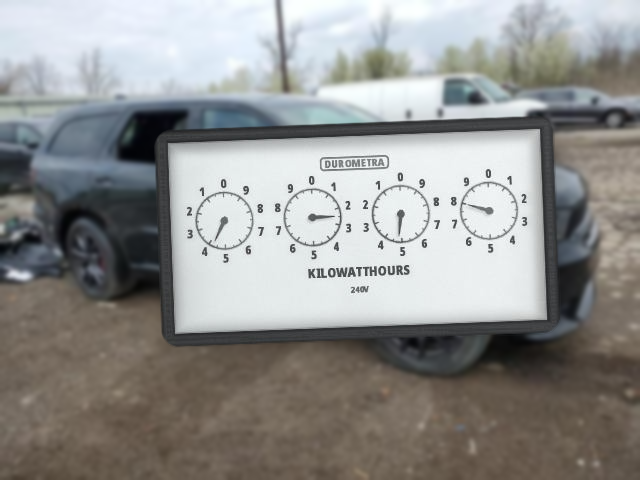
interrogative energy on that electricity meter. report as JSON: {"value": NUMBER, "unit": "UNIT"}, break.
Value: {"value": 4248, "unit": "kWh"}
